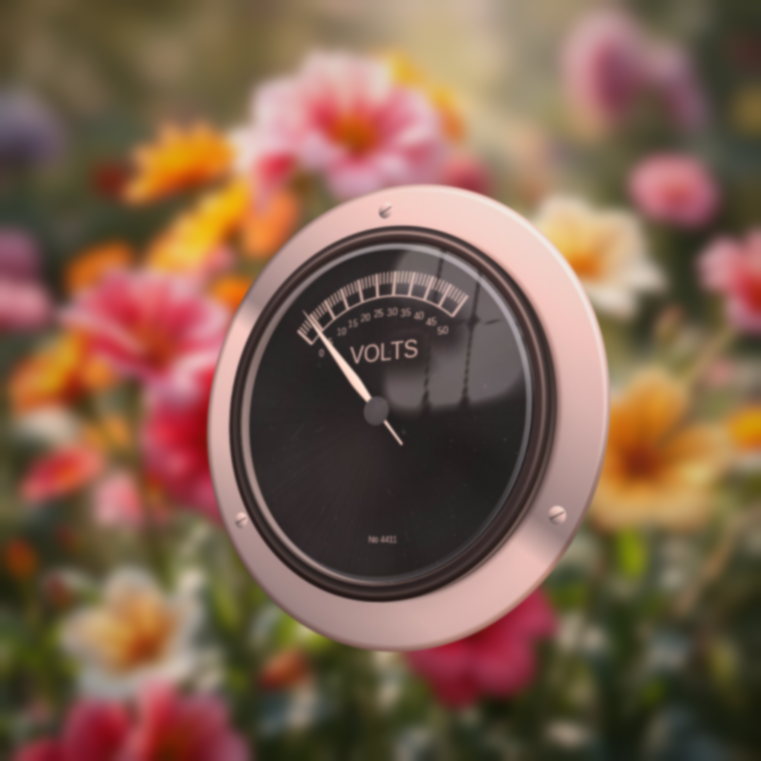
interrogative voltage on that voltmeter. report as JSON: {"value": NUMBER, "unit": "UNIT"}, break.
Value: {"value": 5, "unit": "V"}
